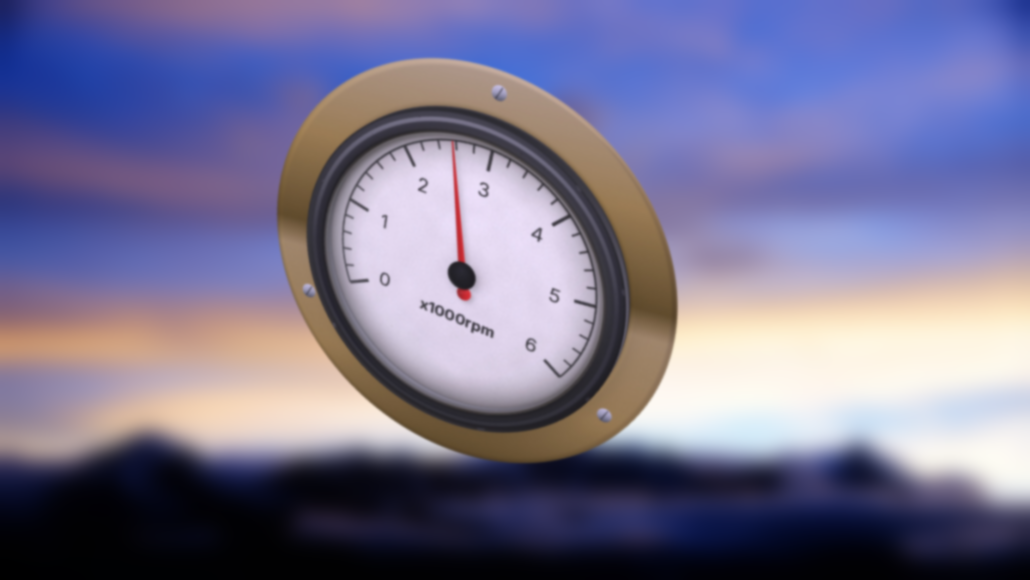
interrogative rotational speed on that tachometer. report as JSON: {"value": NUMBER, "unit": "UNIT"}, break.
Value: {"value": 2600, "unit": "rpm"}
